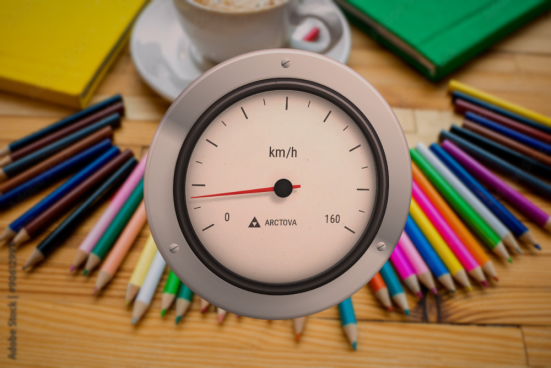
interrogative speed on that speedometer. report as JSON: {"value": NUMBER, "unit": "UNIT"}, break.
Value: {"value": 15, "unit": "km/h"}
